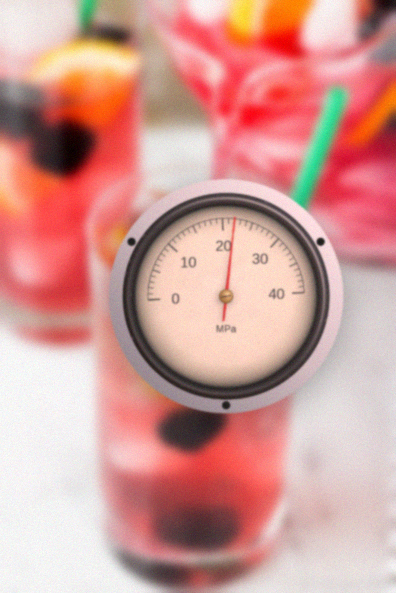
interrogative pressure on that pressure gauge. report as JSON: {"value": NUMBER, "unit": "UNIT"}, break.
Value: {"value": 22, "unit": "MPa"}
